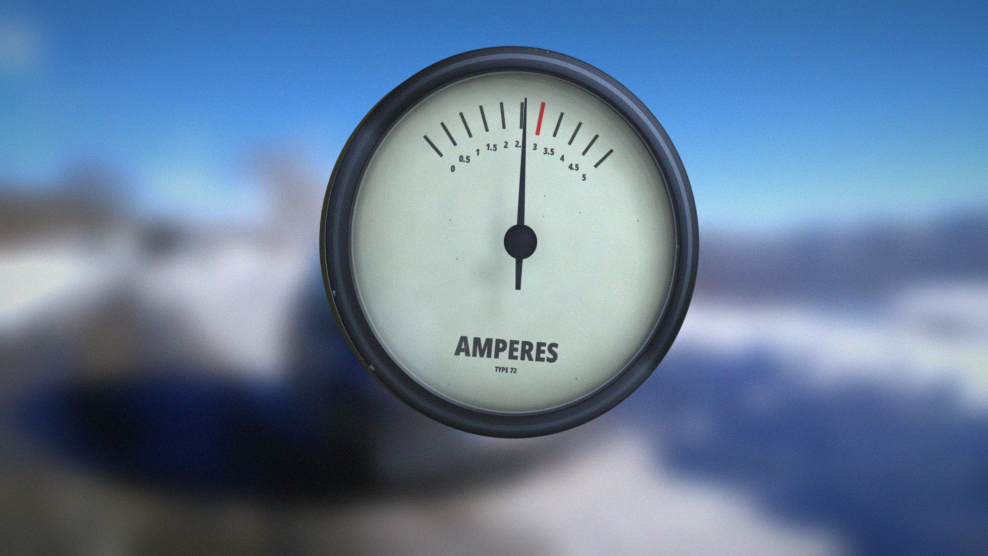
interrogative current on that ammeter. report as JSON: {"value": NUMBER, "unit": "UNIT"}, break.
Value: {"value": 2.5, "unit": "A"}
